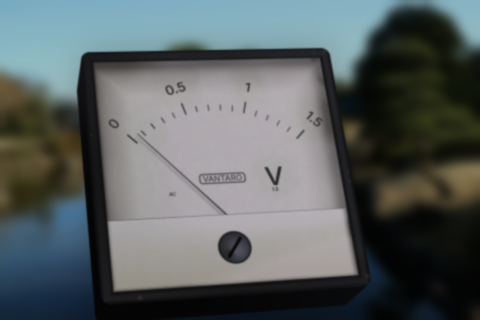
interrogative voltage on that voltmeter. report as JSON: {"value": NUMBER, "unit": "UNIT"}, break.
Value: {"value": 0.05, "unit": "V"}
